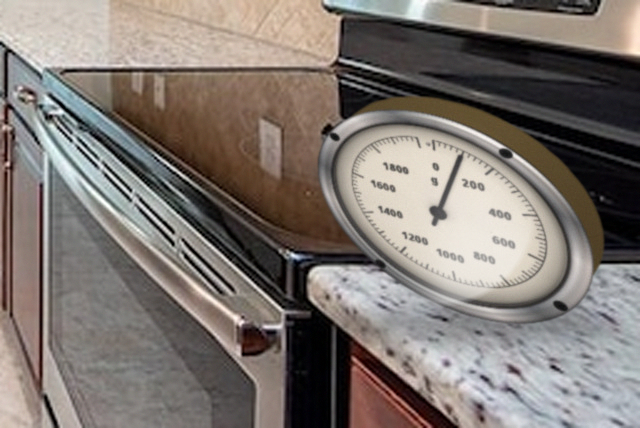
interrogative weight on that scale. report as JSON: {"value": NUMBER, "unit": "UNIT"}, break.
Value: {"value": 100, "unit": "g"}
